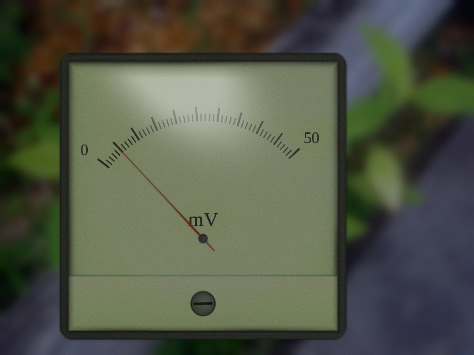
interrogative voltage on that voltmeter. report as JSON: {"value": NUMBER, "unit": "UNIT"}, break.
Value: {"value": 5, "unit": "mV"}
